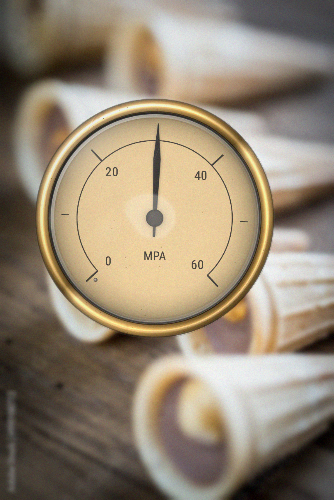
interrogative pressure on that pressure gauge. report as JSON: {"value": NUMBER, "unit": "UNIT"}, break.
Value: {"value": 30, "unit": "MPa"}
